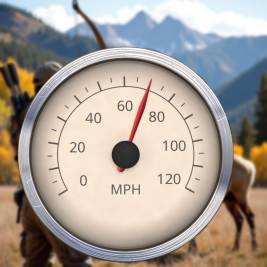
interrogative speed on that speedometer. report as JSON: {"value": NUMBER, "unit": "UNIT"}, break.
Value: {"value": 70, "unit": "mph"}
